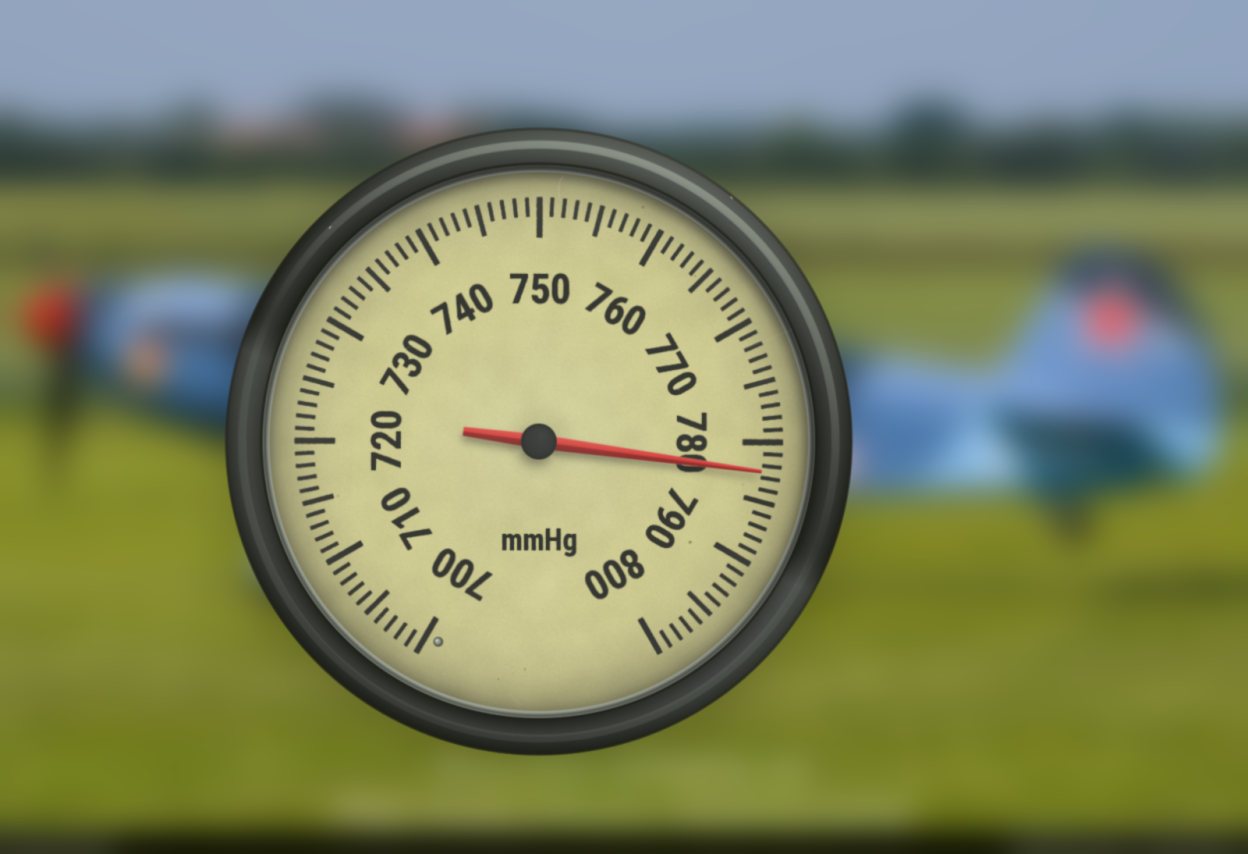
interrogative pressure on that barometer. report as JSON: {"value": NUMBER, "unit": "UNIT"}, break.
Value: {"value": 782.5, "unit": "mmHg"}
